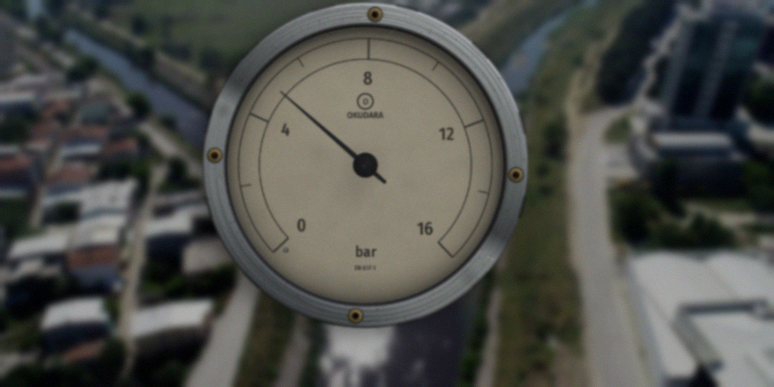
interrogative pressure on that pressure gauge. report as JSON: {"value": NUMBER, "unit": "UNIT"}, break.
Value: {"value": 5, "unit": "bar"}
